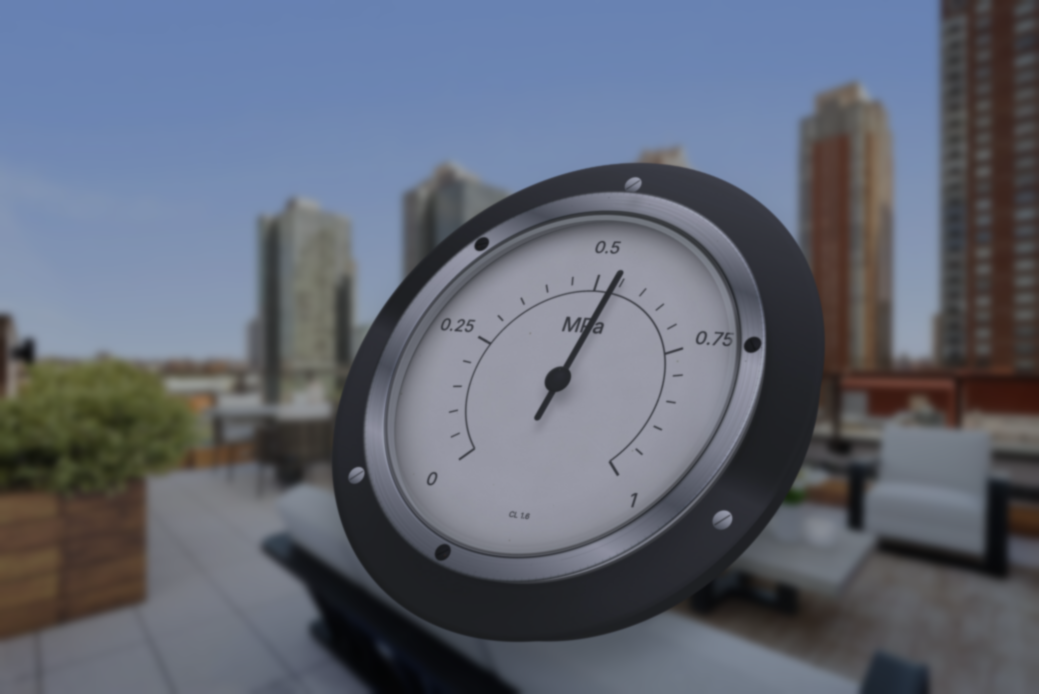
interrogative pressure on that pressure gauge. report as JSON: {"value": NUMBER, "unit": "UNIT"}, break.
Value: {"value": 0.55, "unit": "MPa"}
